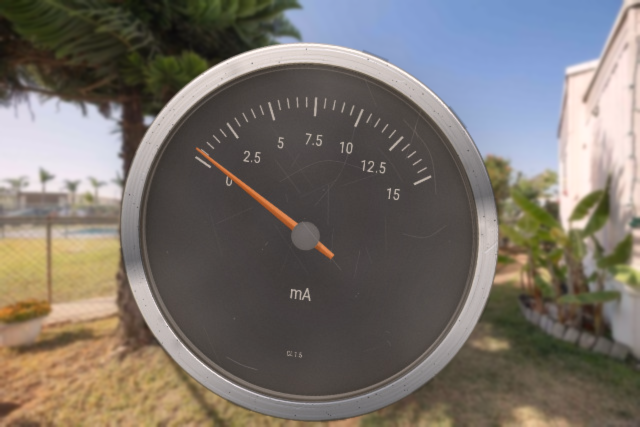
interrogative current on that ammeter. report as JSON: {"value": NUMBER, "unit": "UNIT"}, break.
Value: {"value": 0.5, "unit": "mA"}
